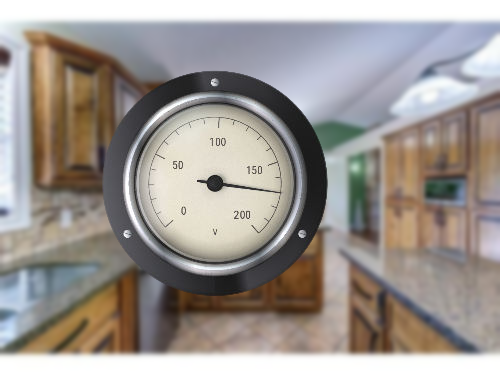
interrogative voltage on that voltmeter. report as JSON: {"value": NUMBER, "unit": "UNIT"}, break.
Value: {"value": 170, "unit": "V"}
